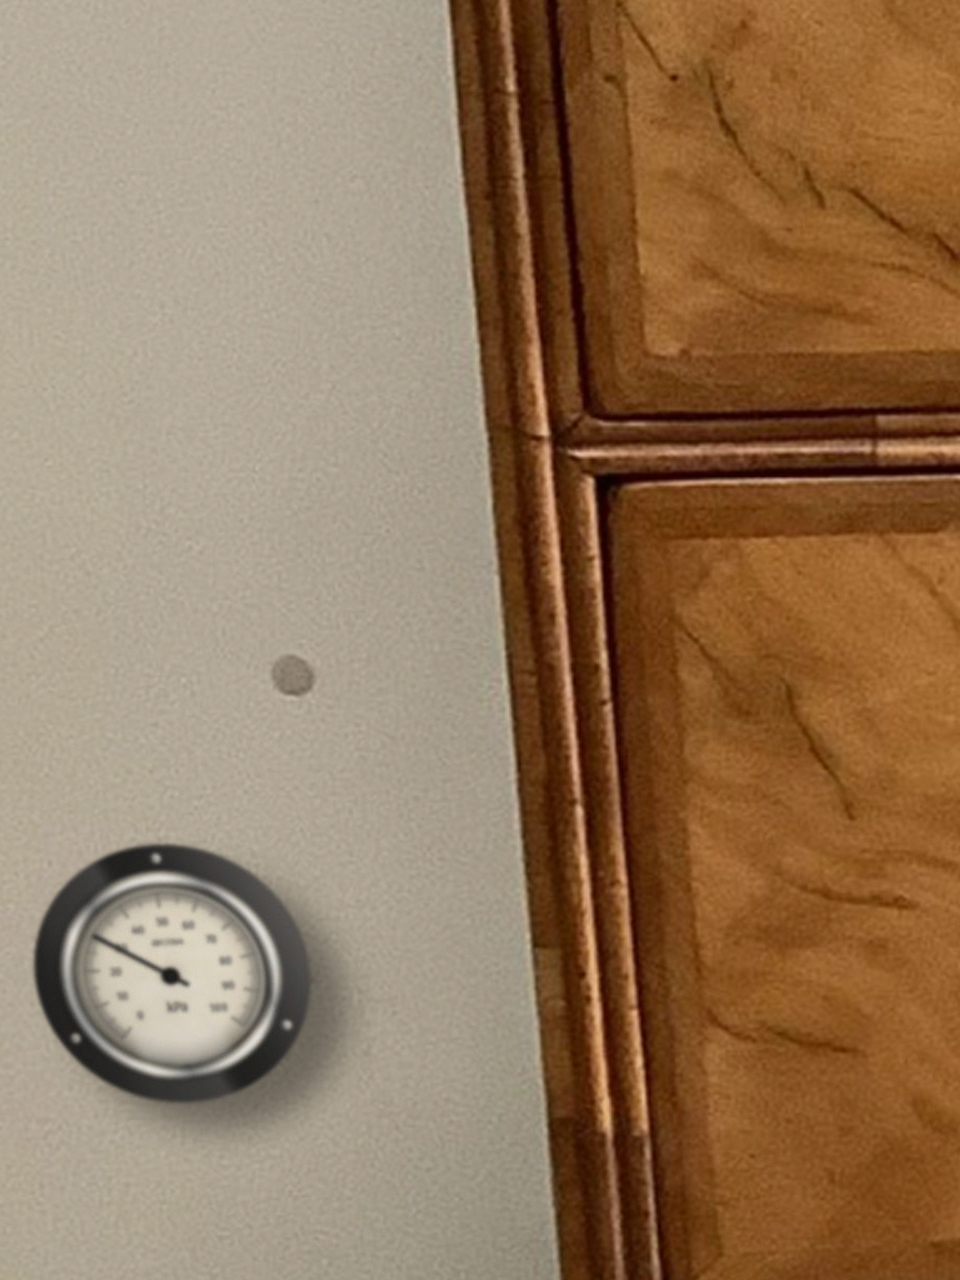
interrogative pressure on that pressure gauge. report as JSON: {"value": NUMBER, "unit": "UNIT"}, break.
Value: {"value": 30, "unit": "kPa"}
